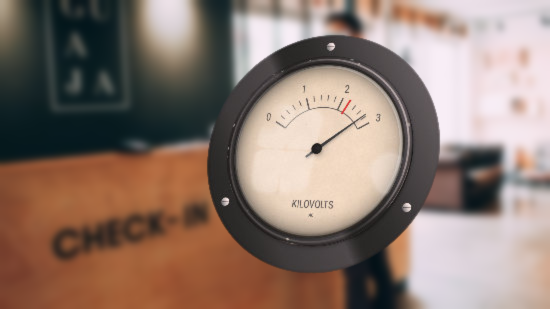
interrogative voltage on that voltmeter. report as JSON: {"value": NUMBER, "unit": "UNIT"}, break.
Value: {"value": 2.8, "unit": "kV"}
